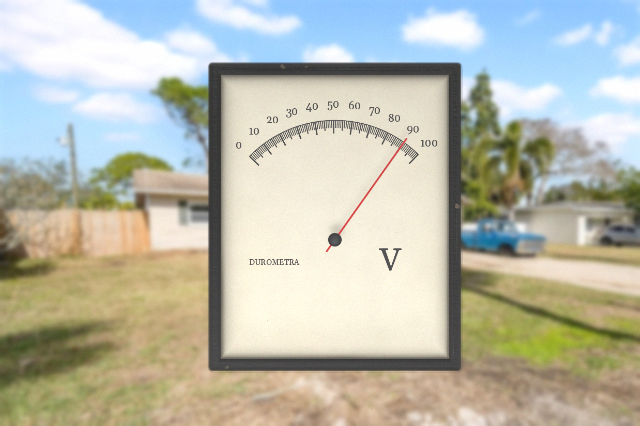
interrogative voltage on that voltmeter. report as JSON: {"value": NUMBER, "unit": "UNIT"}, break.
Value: {"value": 90, "unit": "V"}
